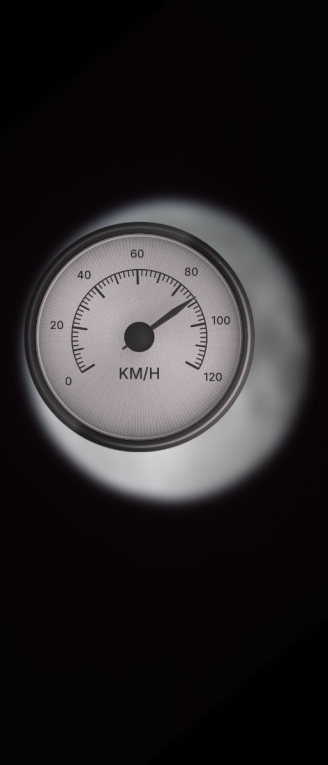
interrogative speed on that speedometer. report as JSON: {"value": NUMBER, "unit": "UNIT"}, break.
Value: {"value": 88, "unit": "km/h"}
